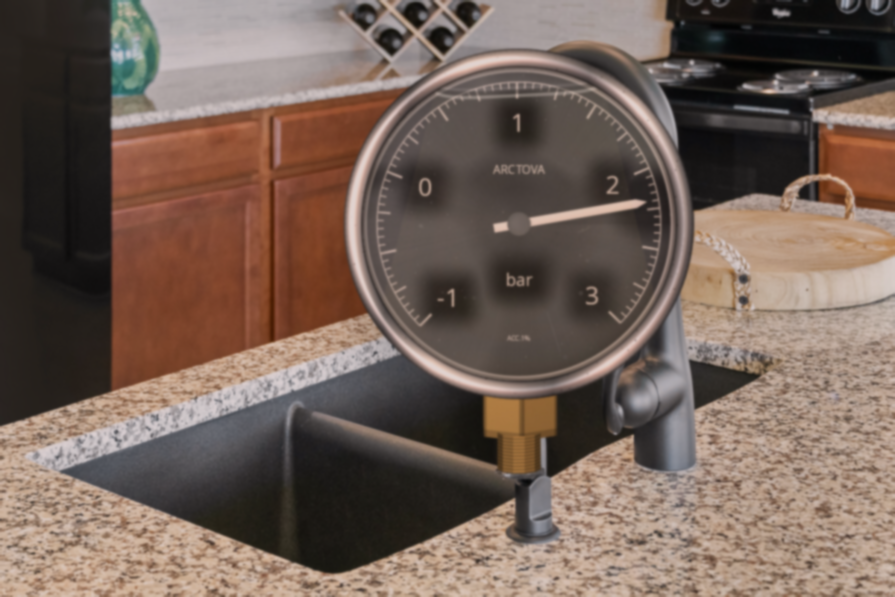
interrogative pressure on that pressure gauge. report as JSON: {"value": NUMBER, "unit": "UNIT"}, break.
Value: {"value": 2.2, "unit": "bar"}
